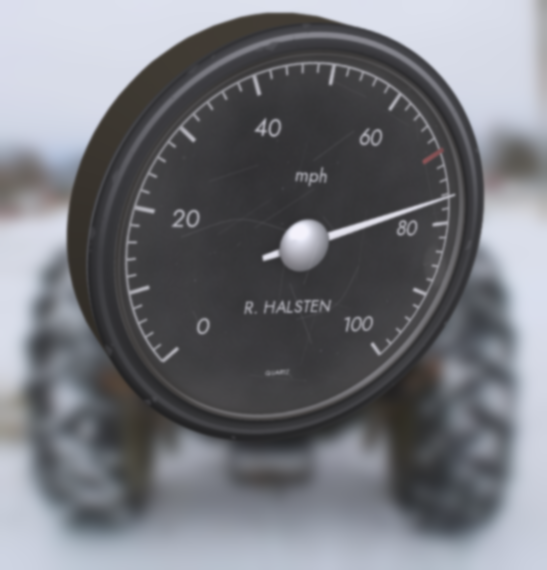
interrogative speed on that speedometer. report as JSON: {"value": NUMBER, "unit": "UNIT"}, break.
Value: {"value": 76, "unit": "mph"}
